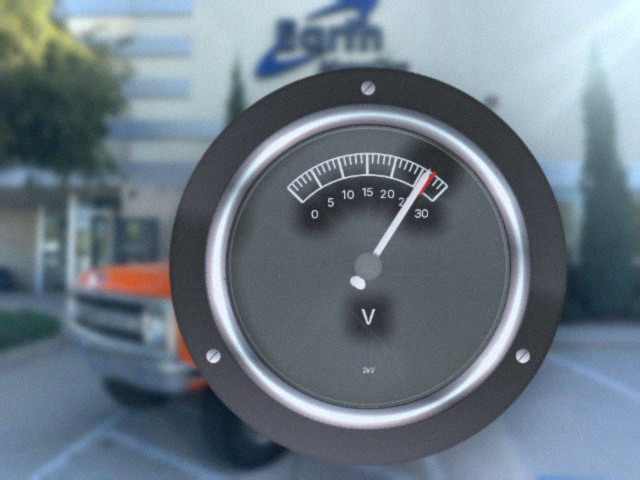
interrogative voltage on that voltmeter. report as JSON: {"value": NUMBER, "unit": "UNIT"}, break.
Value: {"value": 26, "unit": "V"}
